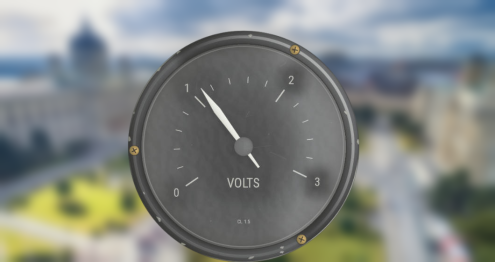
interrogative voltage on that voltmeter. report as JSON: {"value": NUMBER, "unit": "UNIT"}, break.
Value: {"value": 1.1, "unit": "V"}
